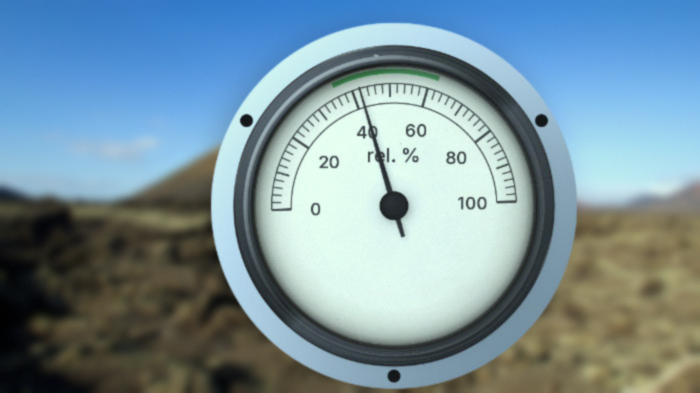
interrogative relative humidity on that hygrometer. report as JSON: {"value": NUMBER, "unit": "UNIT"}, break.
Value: {"value": 42, "unit": "%"}
